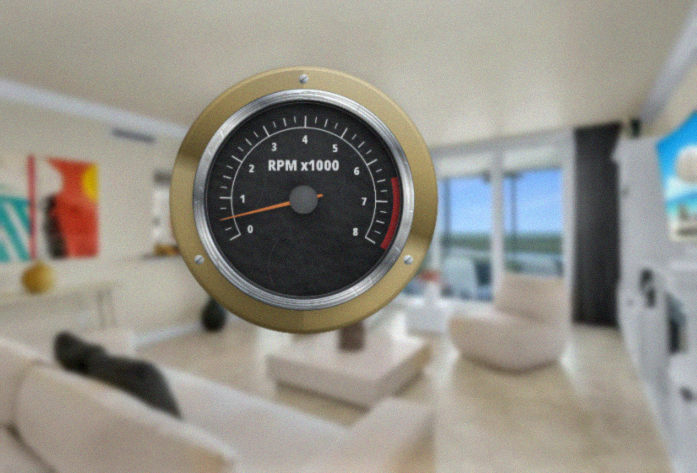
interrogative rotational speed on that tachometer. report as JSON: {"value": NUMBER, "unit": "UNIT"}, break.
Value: {"value": 500, "unit": "rpm"}
